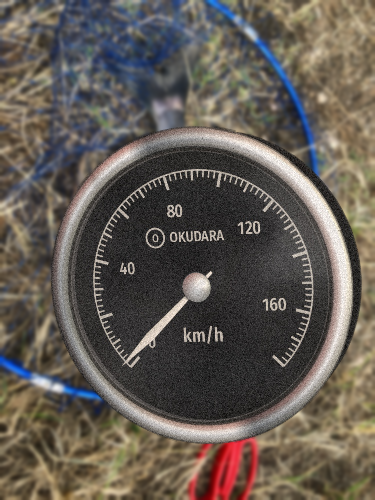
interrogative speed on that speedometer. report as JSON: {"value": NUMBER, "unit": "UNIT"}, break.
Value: {"value": 2, "unit": "km/h"}
